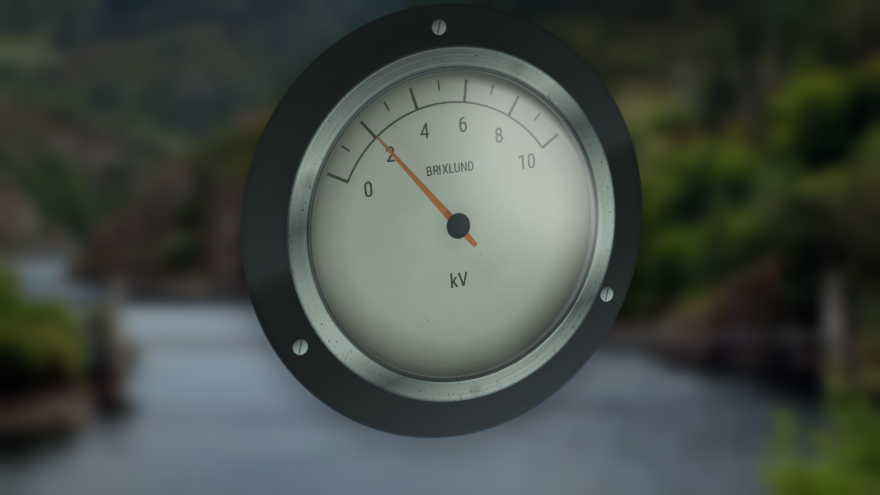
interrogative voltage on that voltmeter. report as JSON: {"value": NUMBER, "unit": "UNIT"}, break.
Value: {"value": 2, "unit": "kV"}
